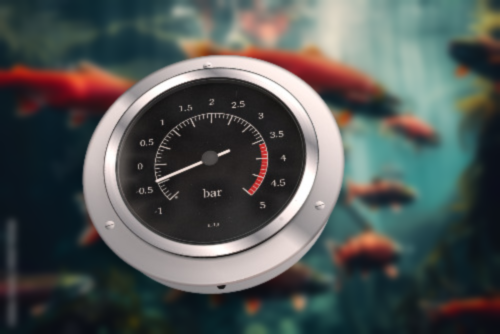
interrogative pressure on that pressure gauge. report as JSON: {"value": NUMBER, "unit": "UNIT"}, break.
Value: {"value": -0.5, "unit": "bar"}
